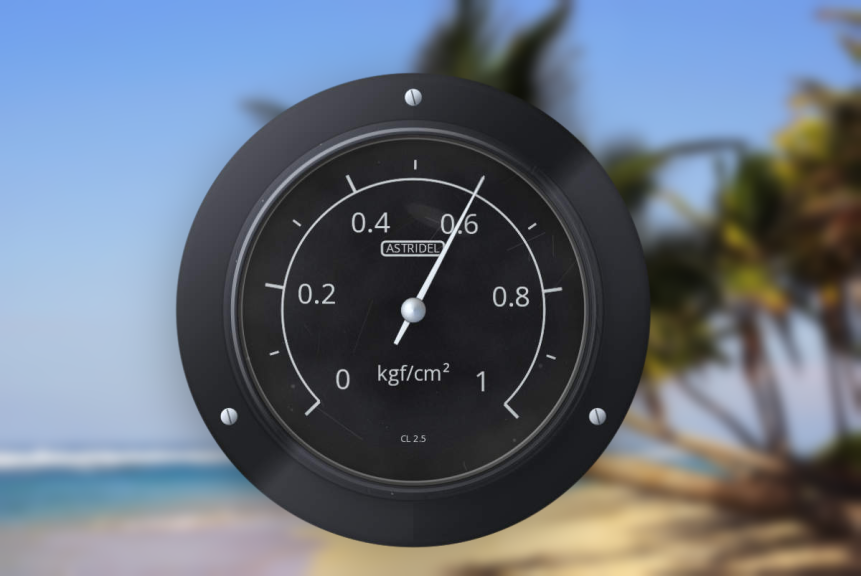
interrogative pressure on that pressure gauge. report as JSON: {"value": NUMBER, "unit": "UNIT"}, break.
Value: {"value": 0.6, "unit": "kg/cm²"}
